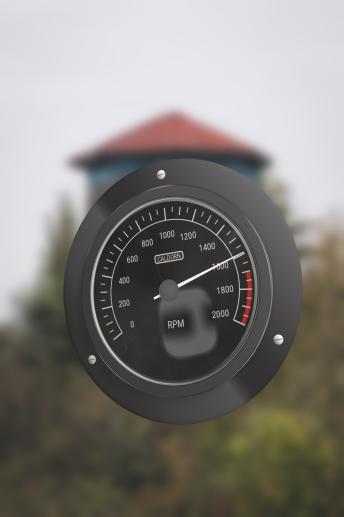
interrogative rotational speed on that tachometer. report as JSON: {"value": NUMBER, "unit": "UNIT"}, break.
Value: {"value": 1600, "unit": "rpm"}
